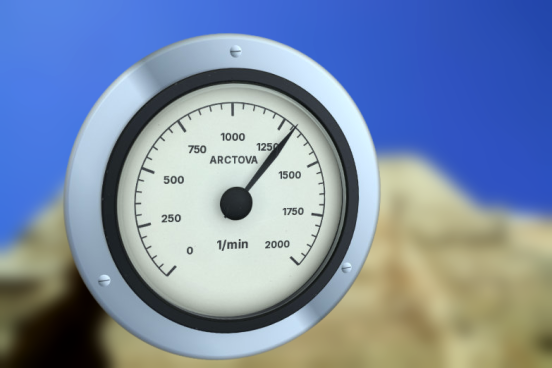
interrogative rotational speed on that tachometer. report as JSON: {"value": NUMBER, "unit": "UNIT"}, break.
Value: {"value": 1300, "unit": "rpm"}
